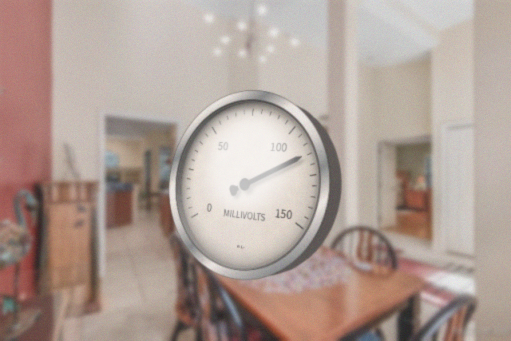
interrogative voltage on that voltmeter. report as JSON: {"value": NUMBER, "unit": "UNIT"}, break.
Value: {"value": 115, "unit": "mV"}
